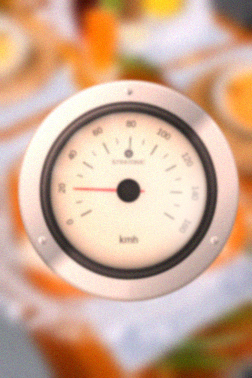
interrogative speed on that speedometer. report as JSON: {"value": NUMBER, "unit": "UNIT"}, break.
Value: {"value": 20, "unit": "km/h"}
